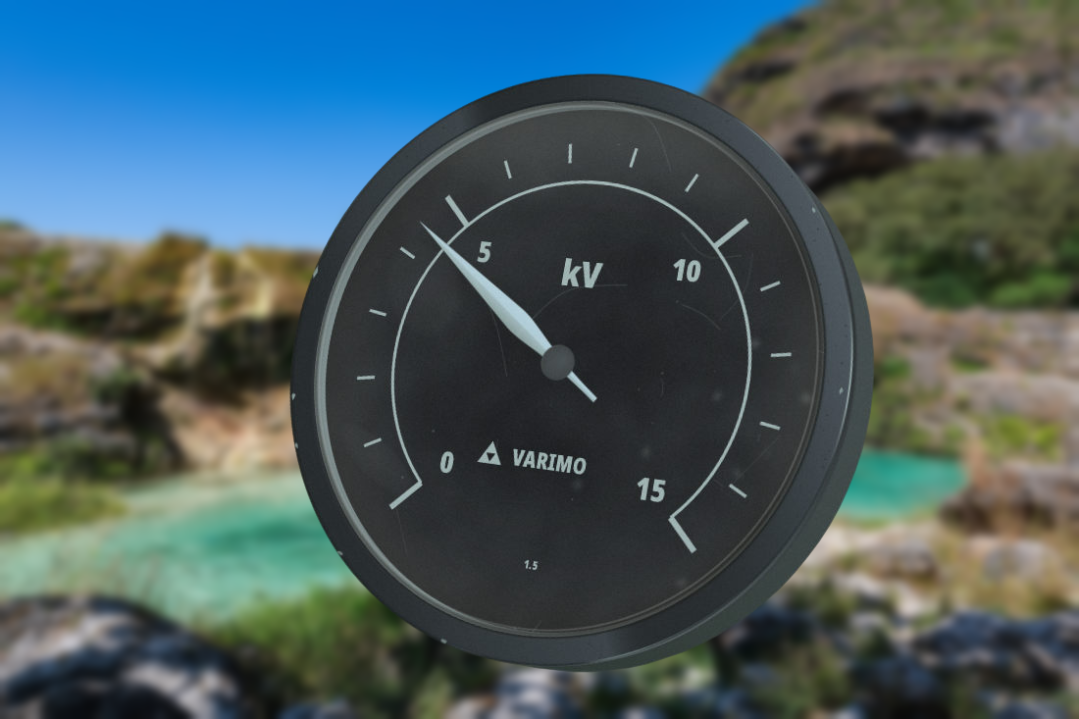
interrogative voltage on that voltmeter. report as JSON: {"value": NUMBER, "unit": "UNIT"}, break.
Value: {"value": 4.5, "unit": "kV"}
